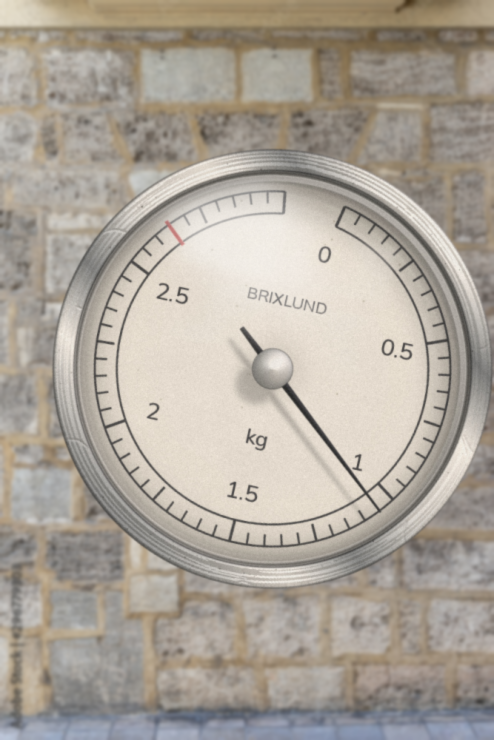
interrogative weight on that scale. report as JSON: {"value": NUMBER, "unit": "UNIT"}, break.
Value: {"value": 1.05, "unit": "kg"}
